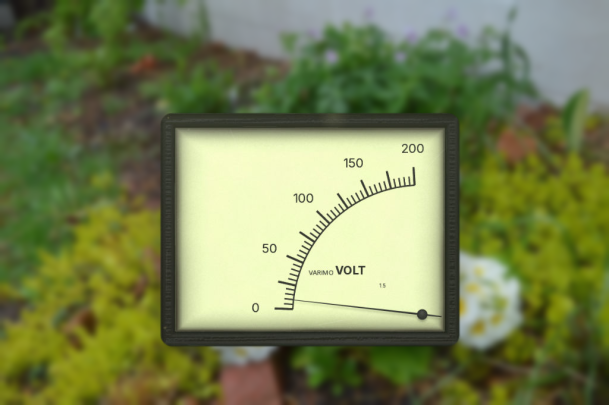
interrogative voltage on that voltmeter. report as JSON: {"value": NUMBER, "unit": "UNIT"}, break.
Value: {"value": 10, "unit": "V"}
